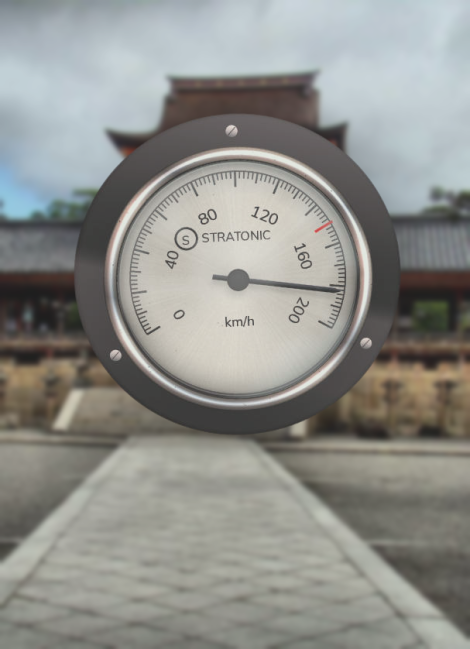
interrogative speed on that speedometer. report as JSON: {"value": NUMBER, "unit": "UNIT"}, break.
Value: {"value": 182, "unit": "km/h"}
